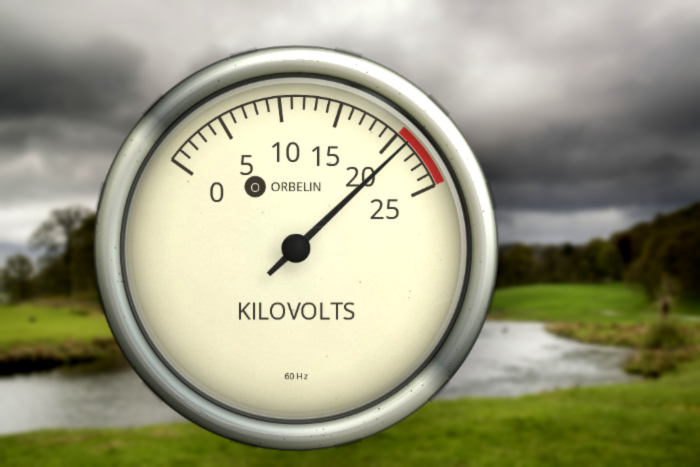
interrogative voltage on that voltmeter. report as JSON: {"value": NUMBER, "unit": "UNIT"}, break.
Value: {"value": 21, "unit": "kV"}
